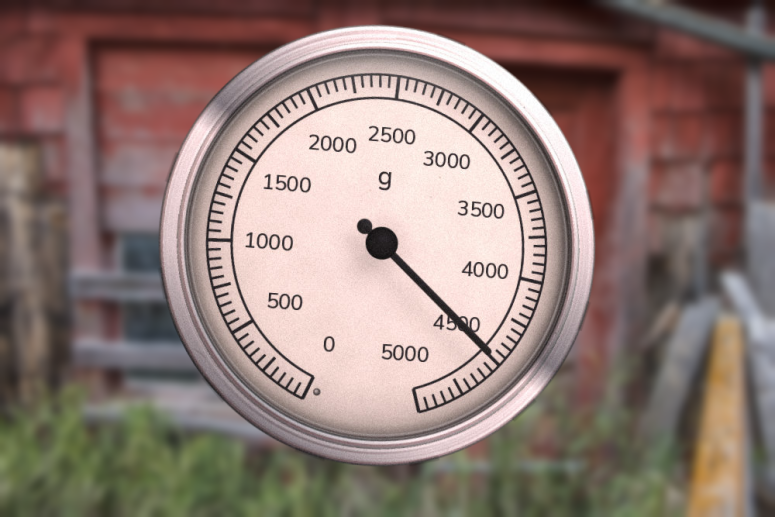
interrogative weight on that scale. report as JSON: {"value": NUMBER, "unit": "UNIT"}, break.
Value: {"value": 4500, "unit": "g"}
